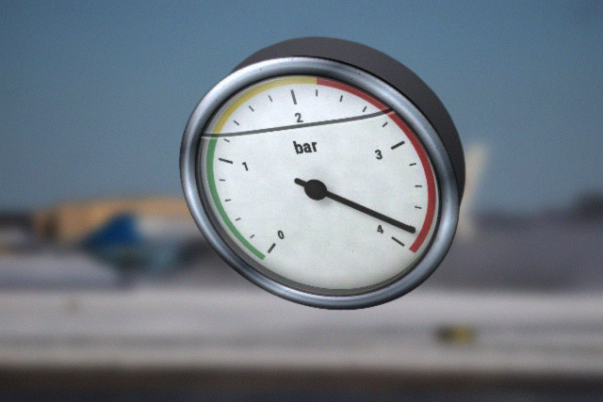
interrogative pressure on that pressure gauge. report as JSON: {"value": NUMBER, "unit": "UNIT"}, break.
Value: {"value": 3.8, "unit": "bar"}
